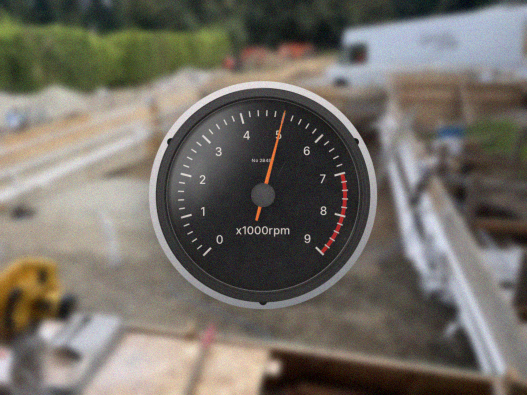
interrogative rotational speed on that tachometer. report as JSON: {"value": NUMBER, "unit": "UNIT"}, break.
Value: {"value": 5000, "unit": "rpm"}
